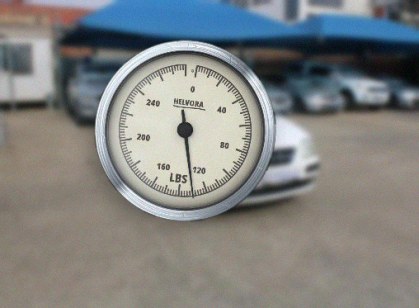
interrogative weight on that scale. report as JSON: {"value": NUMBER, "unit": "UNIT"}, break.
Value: {"value": 130, "unit": "lb"}
